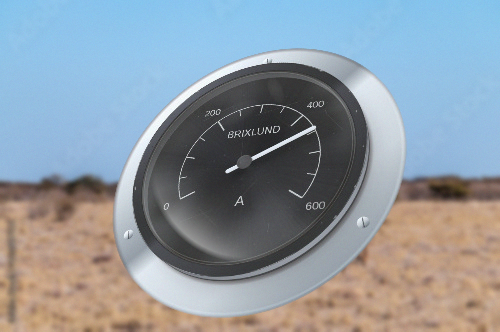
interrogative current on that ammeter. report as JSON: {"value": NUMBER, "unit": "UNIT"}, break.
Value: {"value": 450, "unit": "A"}
